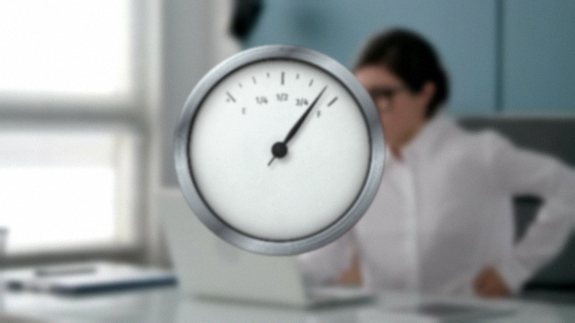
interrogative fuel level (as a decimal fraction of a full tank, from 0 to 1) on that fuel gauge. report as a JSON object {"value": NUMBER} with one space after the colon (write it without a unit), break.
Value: {"value": 0.875}
